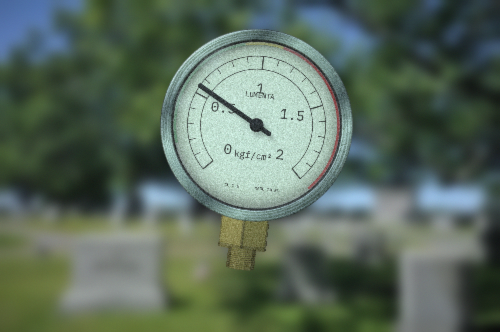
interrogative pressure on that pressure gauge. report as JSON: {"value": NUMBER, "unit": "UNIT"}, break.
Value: {"value": 0.55, "unit": "kg/cm²"}
